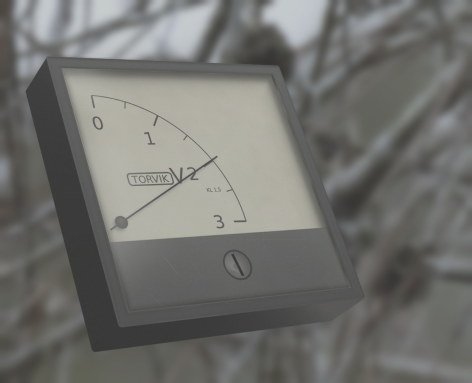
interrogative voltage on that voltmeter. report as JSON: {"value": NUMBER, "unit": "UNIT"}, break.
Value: {"value": 2, "unit": "V"}
